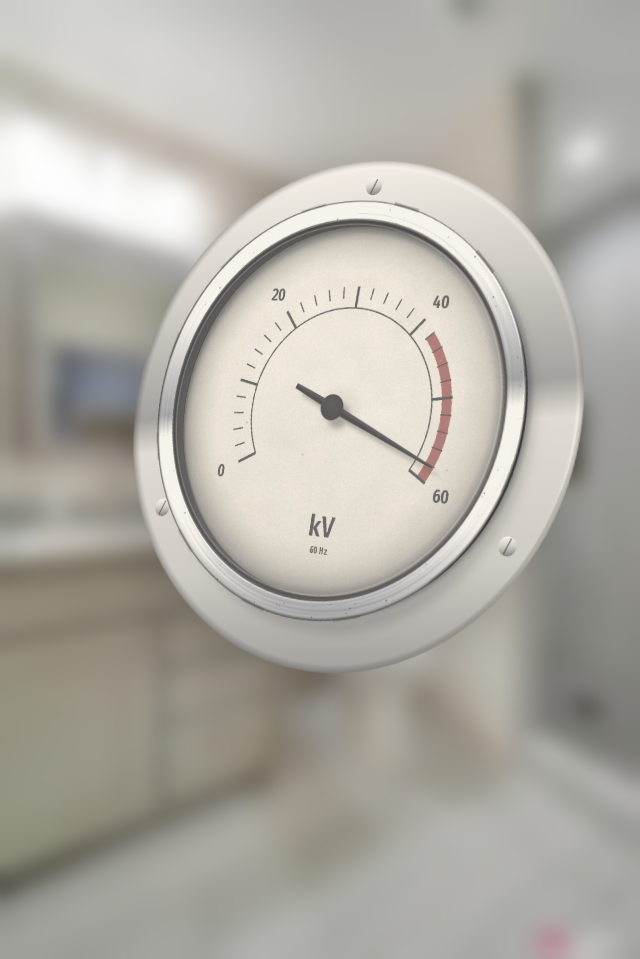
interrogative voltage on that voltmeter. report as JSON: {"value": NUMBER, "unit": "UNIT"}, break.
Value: {"value": 58, "unit": "kV"}
